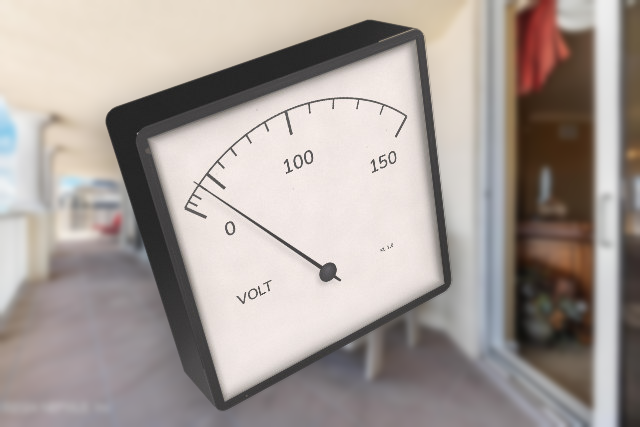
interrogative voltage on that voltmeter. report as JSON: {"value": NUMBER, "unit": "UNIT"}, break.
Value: {"value": 40, "unit": "V"}
